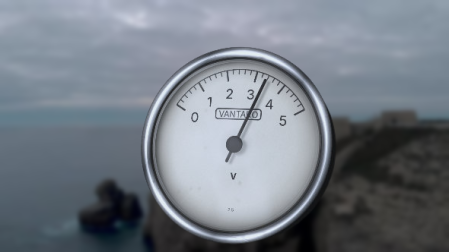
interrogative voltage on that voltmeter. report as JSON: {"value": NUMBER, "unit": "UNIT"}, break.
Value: {"value": 3.4, "unit": "V"}
